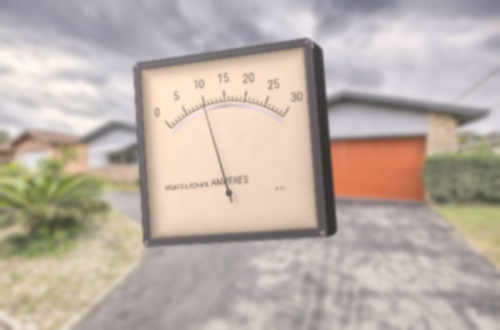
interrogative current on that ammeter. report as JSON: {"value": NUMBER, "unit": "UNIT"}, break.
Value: {"value": 10, "unit": "A"}
